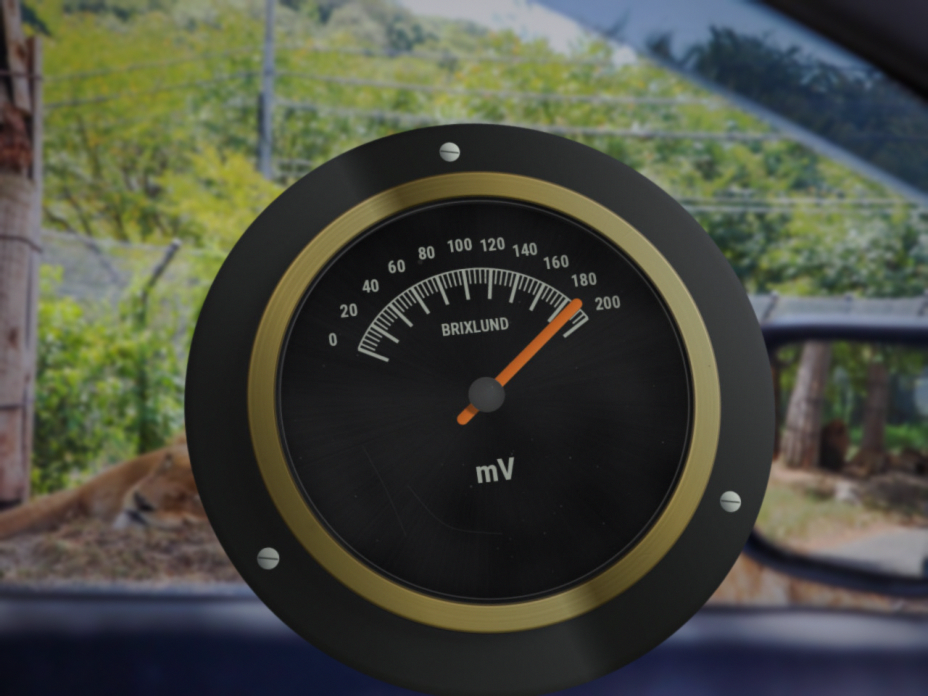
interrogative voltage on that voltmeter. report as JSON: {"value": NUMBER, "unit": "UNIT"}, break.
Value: {"value": 188, "unit": "mV"}
